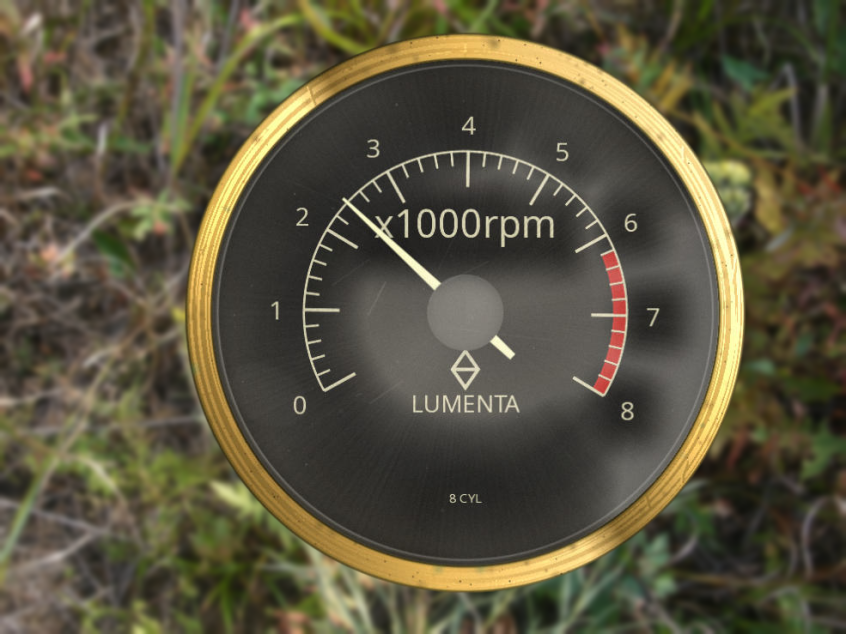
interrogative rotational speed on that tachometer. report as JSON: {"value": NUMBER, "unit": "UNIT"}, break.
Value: {"value": 2400, "unit": "rpm"}
